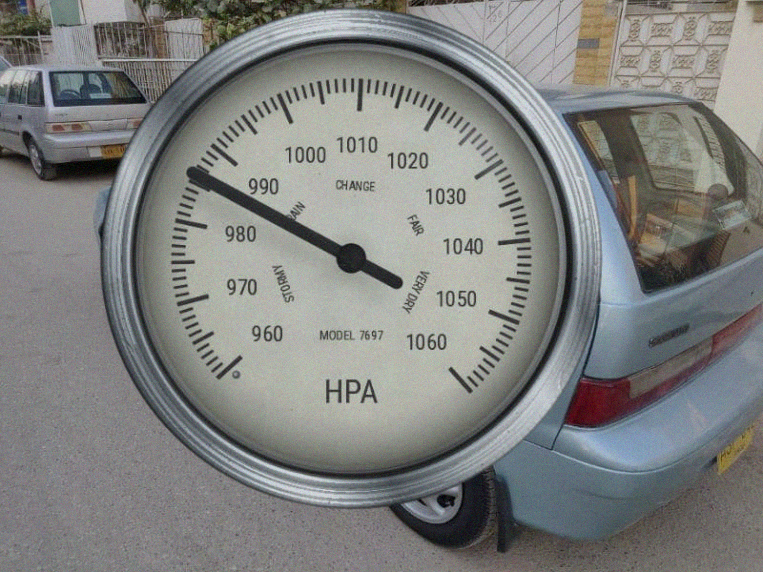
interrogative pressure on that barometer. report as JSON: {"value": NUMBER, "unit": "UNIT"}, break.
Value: {"value": 986, "unit": "hPa"}
